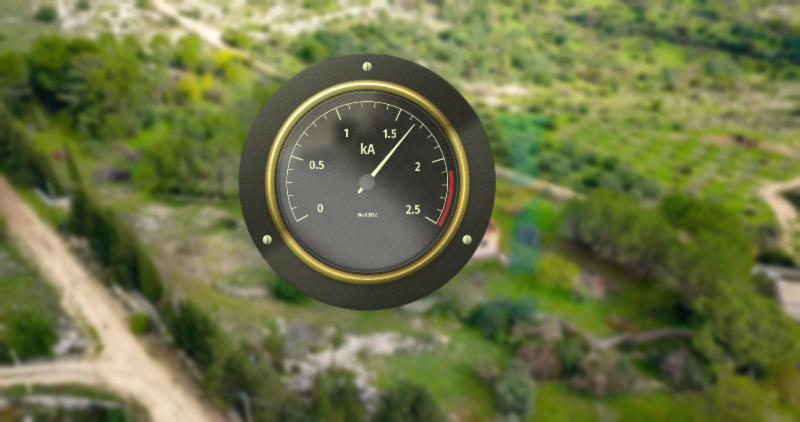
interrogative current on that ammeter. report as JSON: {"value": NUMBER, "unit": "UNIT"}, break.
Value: {"value": 1.65, "unit": "kA"}
